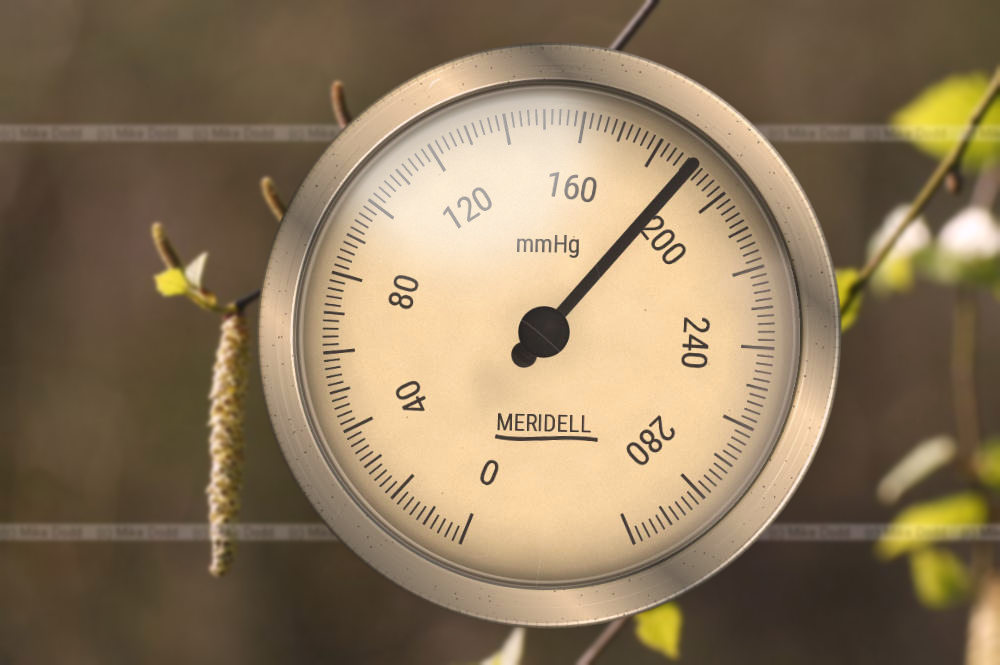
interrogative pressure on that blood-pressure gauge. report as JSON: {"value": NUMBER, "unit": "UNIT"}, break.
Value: {"value": 190, "unit": "mmHg"}
